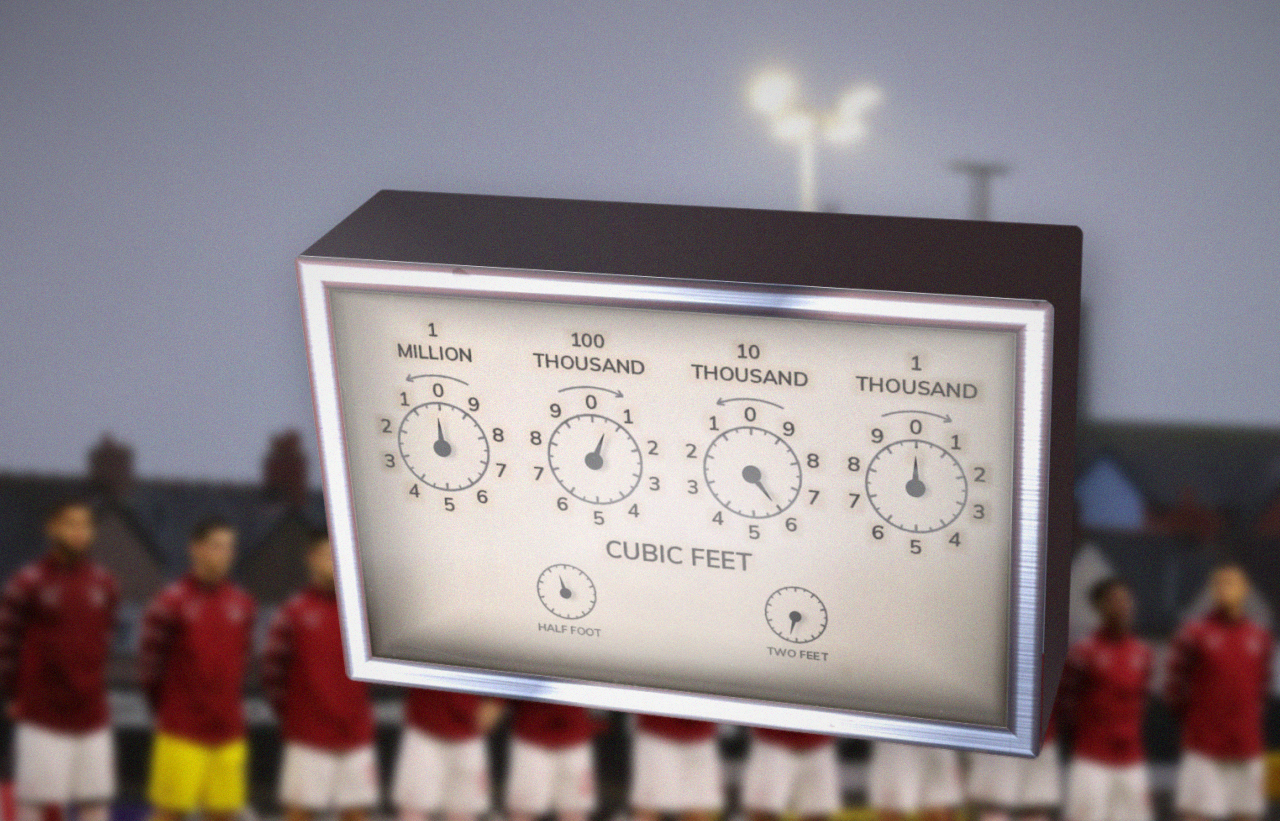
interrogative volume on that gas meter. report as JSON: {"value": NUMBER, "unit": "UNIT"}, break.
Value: {"value": 6000, "unit": "ft³"}
